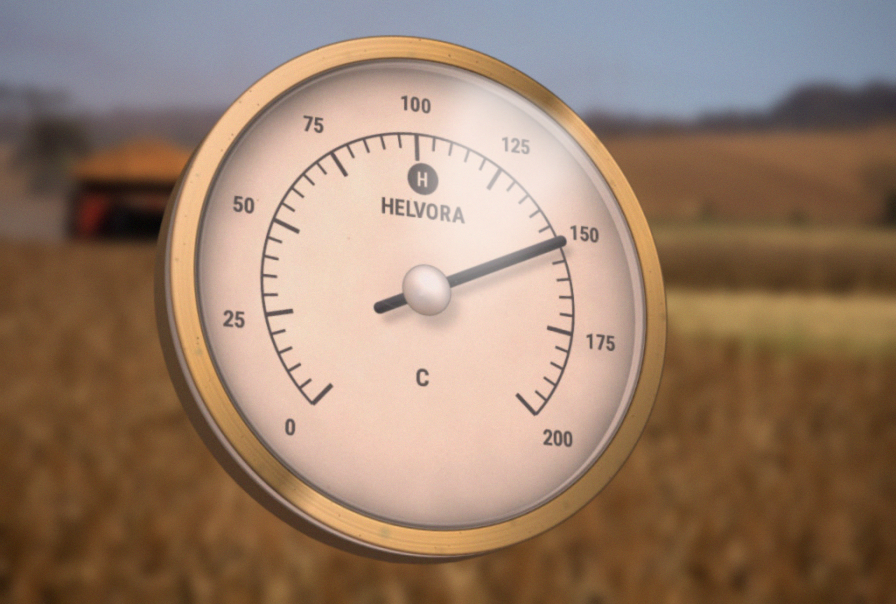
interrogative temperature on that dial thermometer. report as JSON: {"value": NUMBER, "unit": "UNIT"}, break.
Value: {"value": 150, "unit": "°C"}
